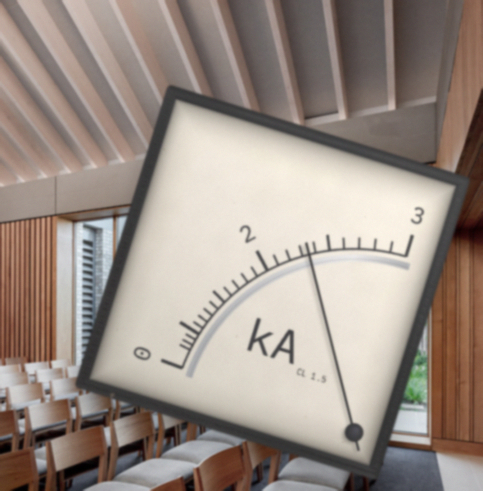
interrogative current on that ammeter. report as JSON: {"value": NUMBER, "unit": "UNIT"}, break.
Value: {"value": 2.35, "unit": "kA"}
